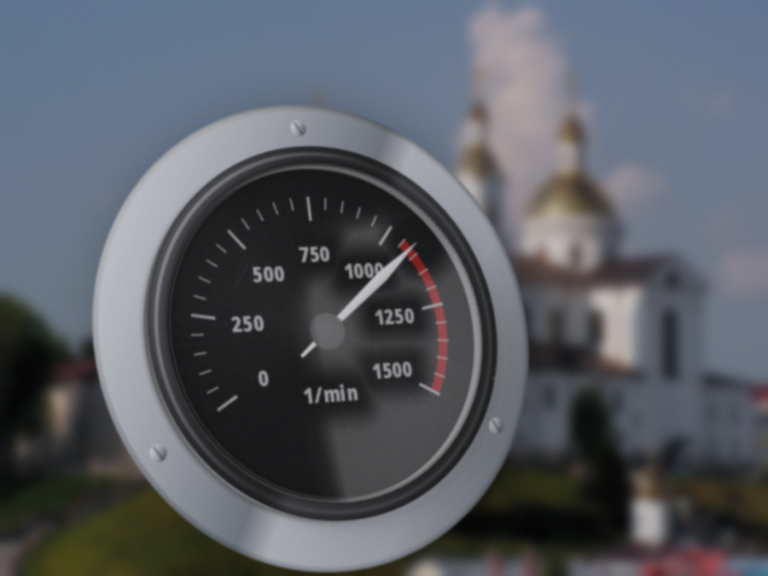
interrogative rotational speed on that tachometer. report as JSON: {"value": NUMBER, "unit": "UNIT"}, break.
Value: {"value": 1075, "unit": "rpm"}
